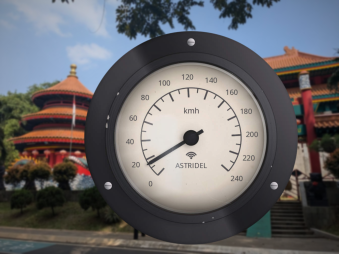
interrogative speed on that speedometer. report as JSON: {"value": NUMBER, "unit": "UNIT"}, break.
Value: {"value": 15, "unit": "km/h"}
